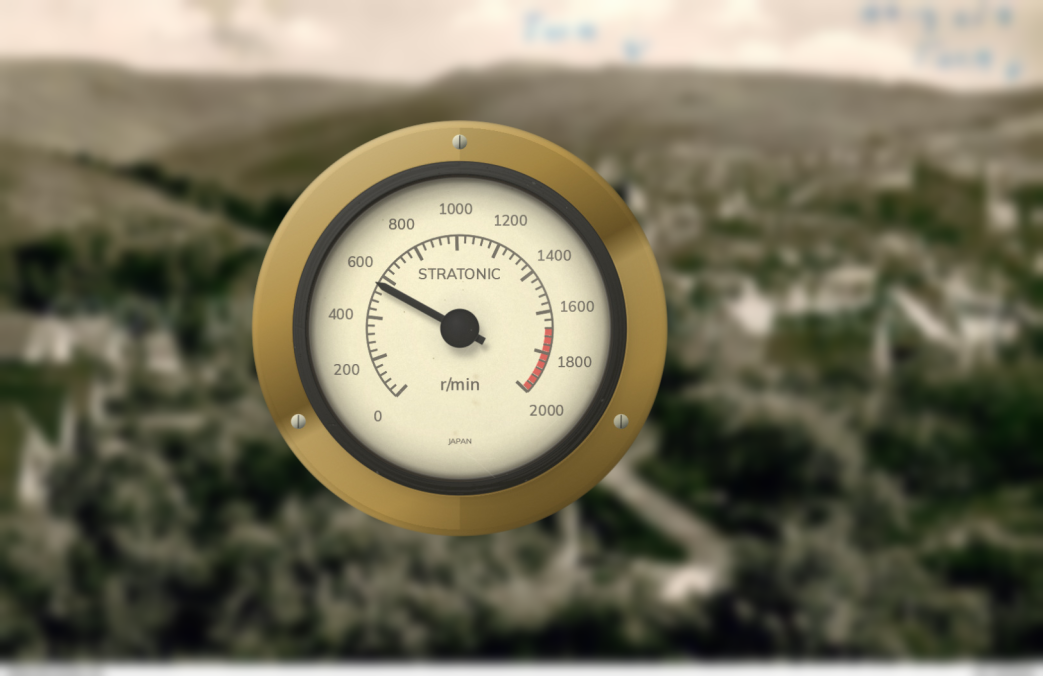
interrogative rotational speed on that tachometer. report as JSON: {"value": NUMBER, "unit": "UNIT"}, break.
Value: {"value": 560, "unit": "rpm"}
